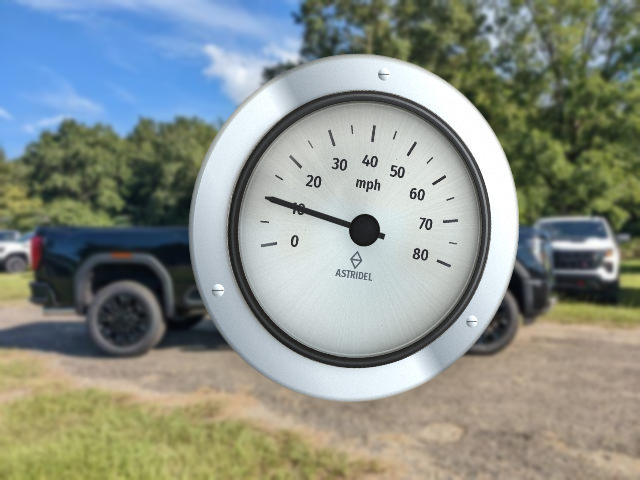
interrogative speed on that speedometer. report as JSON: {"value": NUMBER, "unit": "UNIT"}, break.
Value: {"value": 10, "unit": "mph"}
